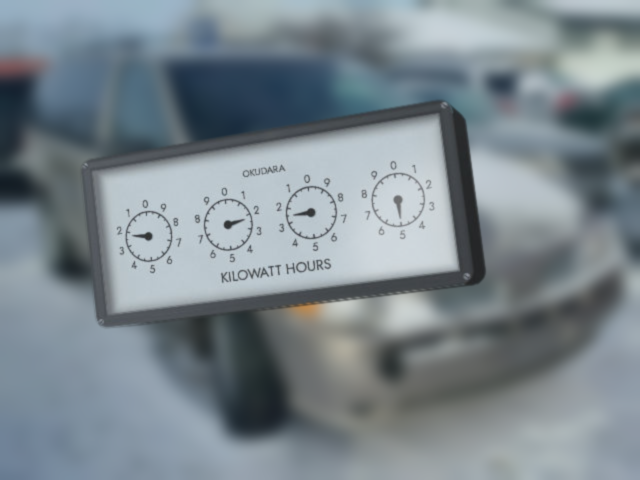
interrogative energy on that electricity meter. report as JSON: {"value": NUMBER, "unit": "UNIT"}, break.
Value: {"value": 2225, "unit": "kWh"}
